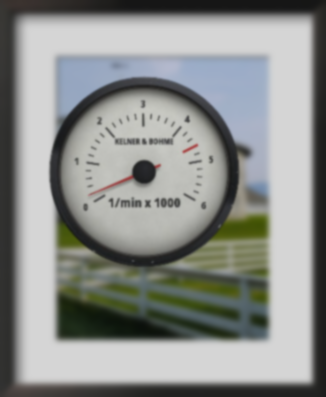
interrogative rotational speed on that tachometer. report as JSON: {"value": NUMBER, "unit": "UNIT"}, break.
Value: {"value": 200, "unit": "rpm"}
